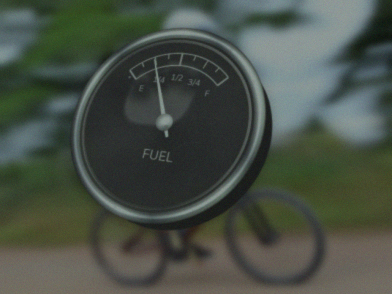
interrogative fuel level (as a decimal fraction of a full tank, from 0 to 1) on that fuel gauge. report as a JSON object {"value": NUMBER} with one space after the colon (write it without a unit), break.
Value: {"value": 0.25}
